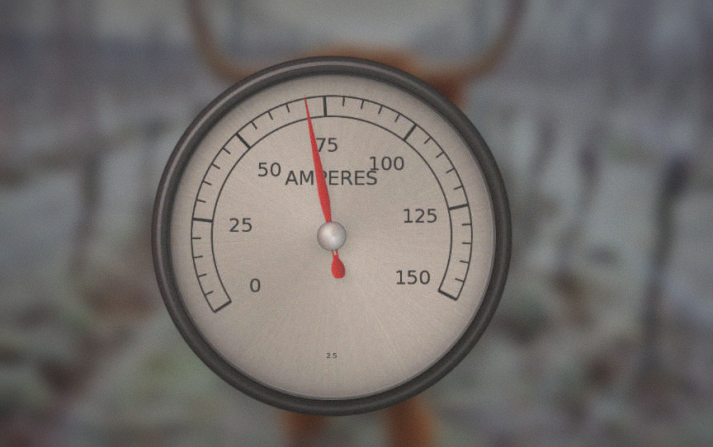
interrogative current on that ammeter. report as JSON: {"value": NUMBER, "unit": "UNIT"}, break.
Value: {"value": 70, "unit": "A"}
